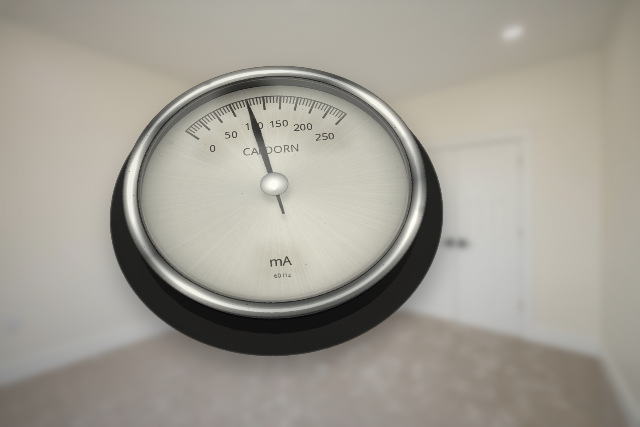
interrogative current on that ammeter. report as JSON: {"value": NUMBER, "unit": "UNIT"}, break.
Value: {"value": 100, "unit": "mA"}
